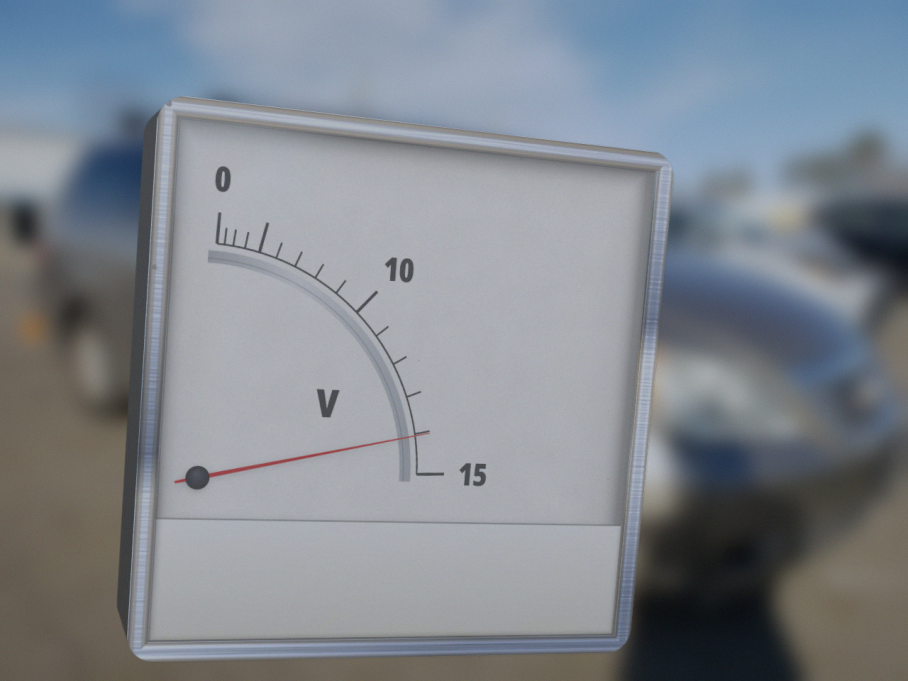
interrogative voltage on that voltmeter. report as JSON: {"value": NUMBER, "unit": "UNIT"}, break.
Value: {"value": 14, "unit": "V"}
